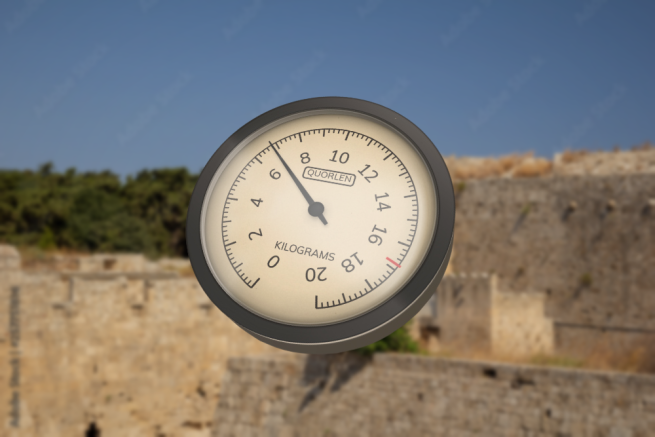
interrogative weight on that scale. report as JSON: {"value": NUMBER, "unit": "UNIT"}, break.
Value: {"value": 6.8, "unit": "kg"}
